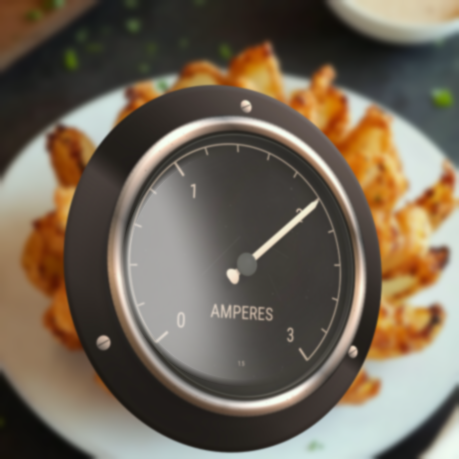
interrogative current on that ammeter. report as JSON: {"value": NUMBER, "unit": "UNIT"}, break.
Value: {"value": 2, "unit": "A"}
